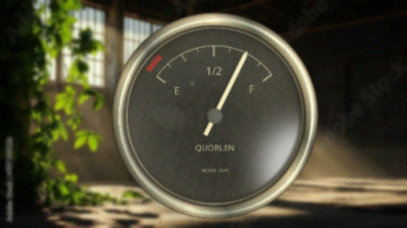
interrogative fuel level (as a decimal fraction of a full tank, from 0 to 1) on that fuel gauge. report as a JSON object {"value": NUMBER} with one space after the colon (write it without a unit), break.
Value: {"value": 0.75}
